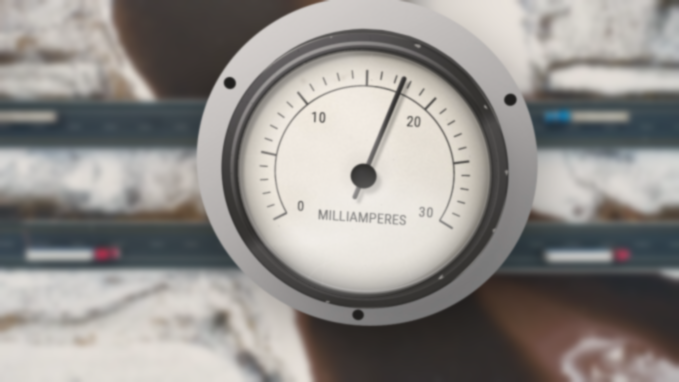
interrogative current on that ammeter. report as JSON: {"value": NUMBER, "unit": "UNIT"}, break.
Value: {"value": 17.5, "unit": "mA"}
